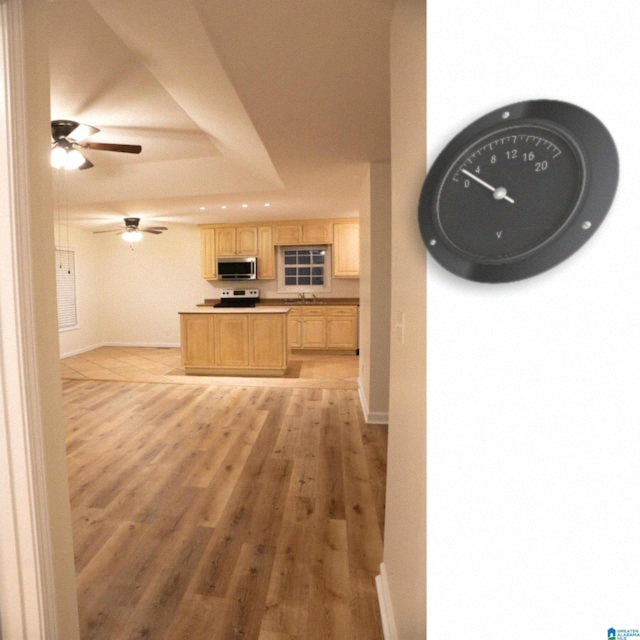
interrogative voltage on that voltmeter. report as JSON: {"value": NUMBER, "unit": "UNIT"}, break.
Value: {"value": 2, "unit": "V"}
